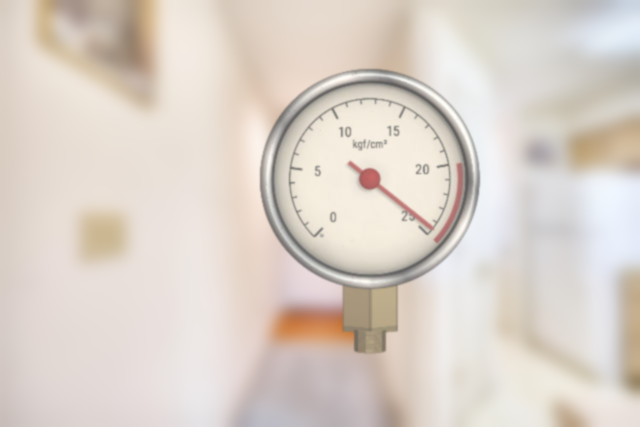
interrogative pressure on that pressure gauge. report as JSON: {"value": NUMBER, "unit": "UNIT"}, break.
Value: {"value": 24.5, "unit": "kg/cm²"}
